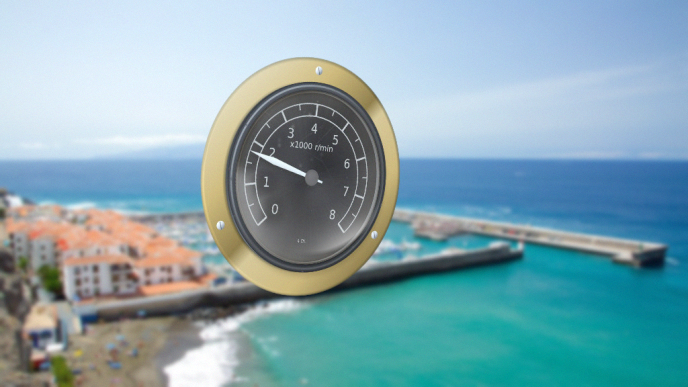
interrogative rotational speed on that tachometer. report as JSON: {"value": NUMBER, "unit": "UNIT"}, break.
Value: {"value": 1750, "unit": "rpm"}
